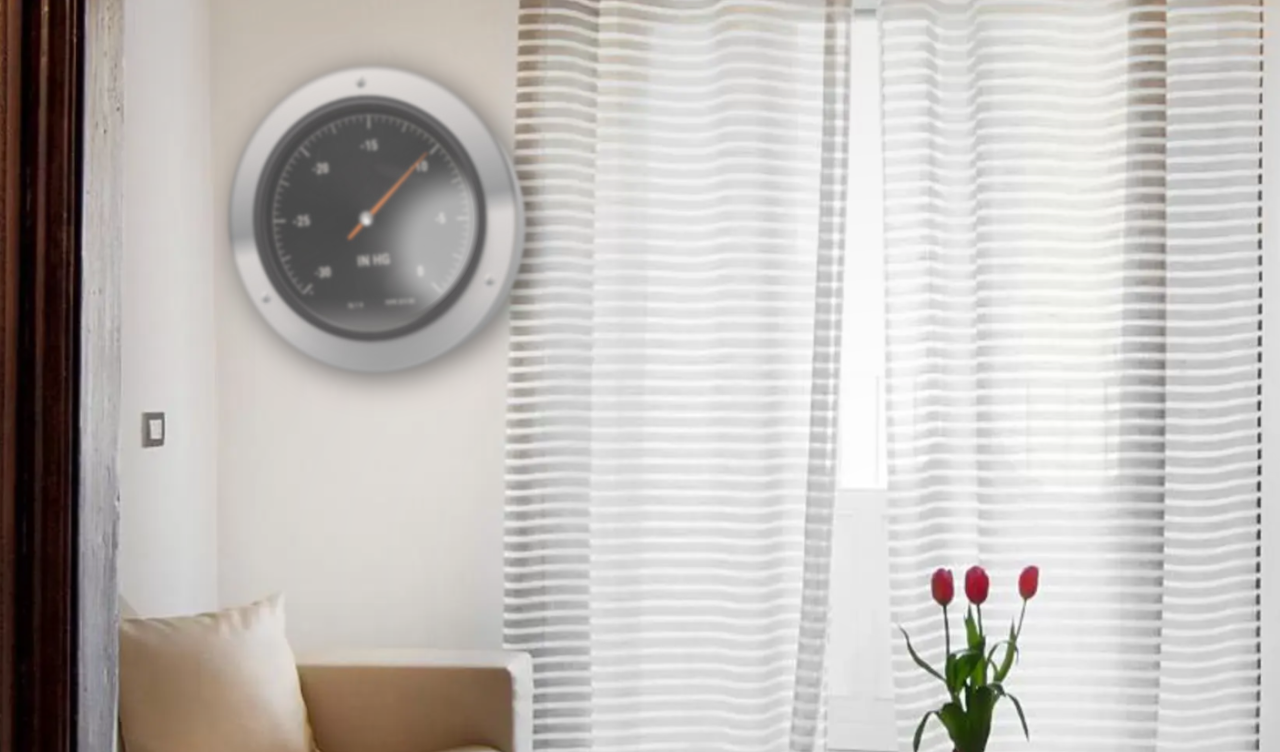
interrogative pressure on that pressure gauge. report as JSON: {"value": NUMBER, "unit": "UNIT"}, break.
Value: {"value": -10, "unit": "inHg"}
